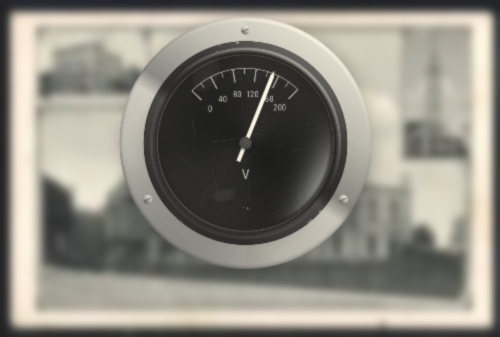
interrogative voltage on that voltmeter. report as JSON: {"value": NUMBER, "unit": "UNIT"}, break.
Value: {"value": 150, "unit": "V"}
